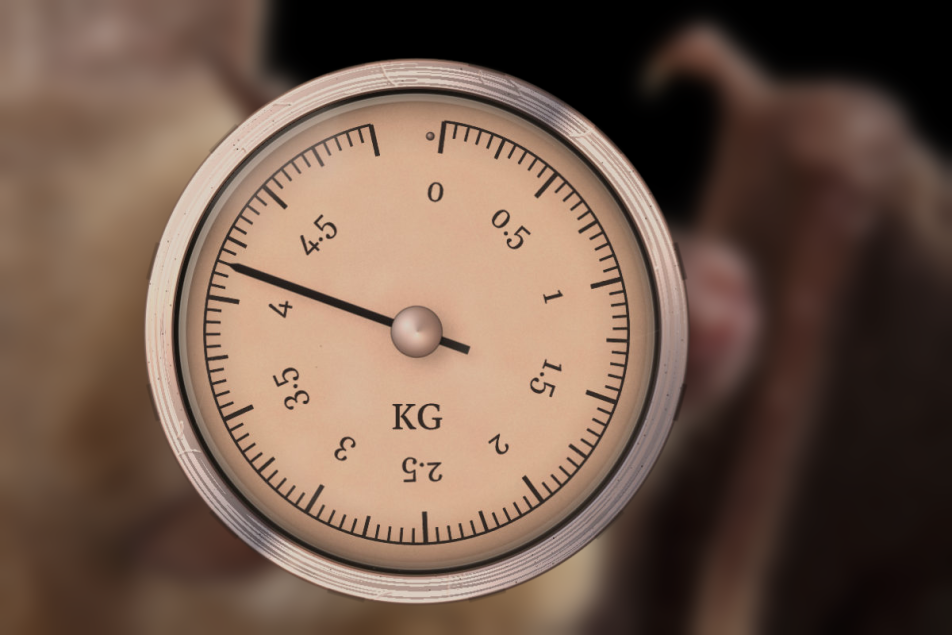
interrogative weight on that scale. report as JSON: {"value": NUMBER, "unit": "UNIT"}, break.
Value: {"value": 4.15, "unit": "kg"}
